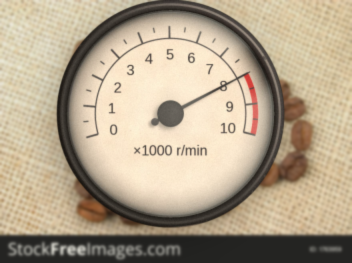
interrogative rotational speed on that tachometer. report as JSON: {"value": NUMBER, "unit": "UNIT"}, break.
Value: {"value": 8000, "unit": "rpm"}
